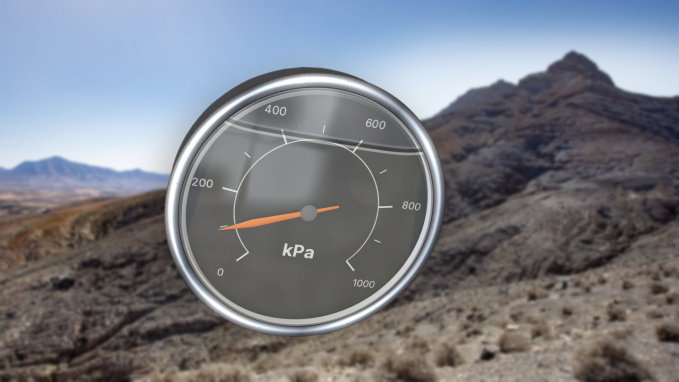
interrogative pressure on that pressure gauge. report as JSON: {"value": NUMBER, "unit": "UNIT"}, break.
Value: {"value": 100, "unit": "kPa"}
